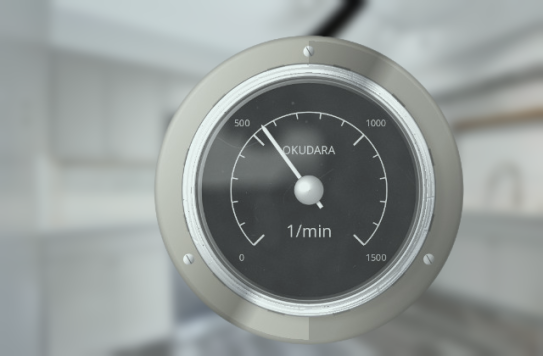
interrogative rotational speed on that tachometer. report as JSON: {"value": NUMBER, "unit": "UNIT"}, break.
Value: {"value": 550, "unit": "rpm"}
